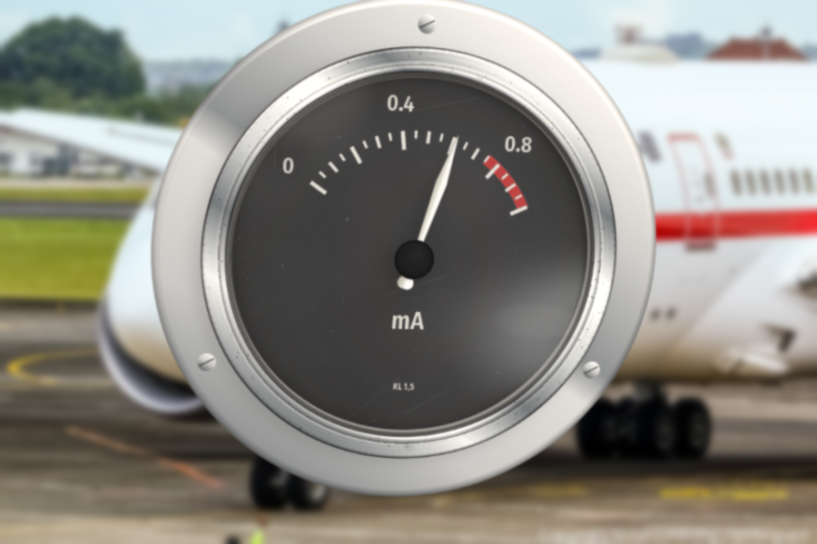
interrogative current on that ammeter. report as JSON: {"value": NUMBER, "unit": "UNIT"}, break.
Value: {"value": 0.6, "unit": "mA"}
